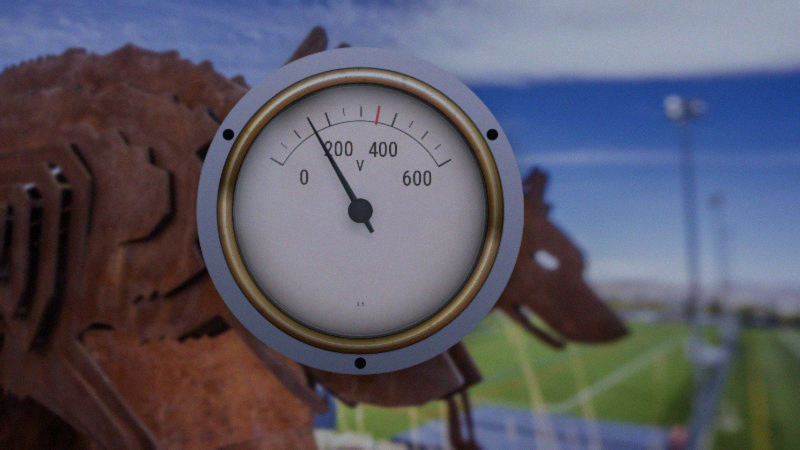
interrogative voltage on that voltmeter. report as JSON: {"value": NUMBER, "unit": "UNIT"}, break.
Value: {"value": 150, "unit": "V"}
